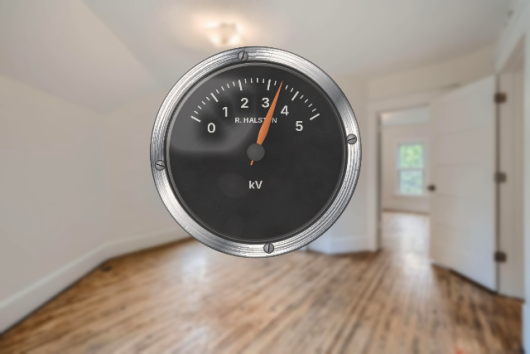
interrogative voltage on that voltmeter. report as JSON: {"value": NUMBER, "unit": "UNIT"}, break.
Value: {"value": 3.4, "unit": "kV"}
